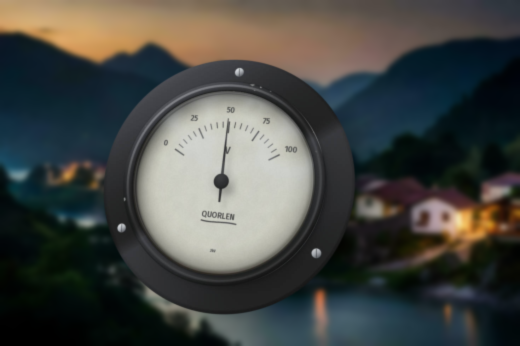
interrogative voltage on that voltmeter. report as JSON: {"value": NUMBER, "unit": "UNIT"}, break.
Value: {"value": 50, "unit": "V"}
